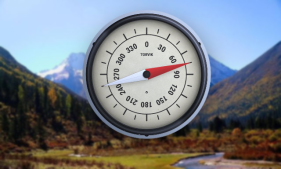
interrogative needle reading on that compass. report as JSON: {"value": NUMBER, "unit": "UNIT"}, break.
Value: {"value": 75, "unit": "°"}
